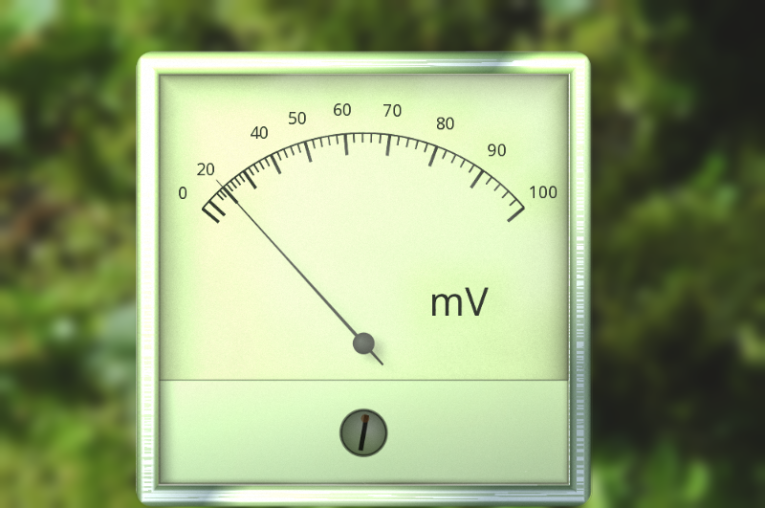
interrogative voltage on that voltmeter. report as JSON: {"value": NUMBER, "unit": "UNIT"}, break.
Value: {"value": 20, "unit": "mV"}
